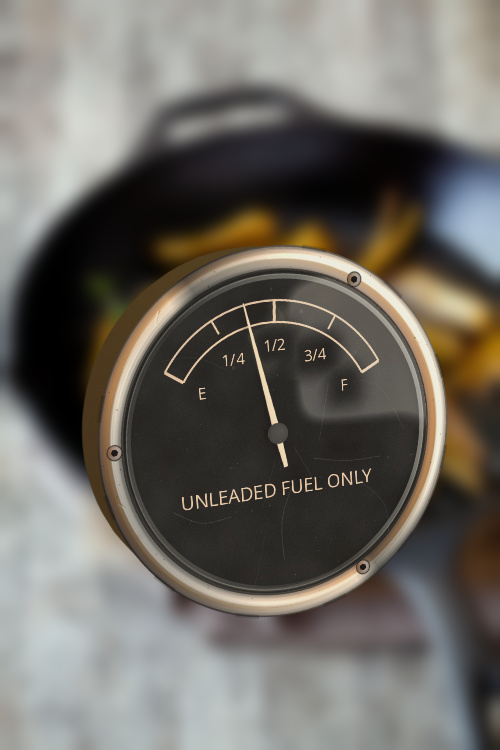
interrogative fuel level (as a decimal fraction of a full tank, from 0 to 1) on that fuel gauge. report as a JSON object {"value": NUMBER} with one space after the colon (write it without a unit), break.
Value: {"value": 0.375}
